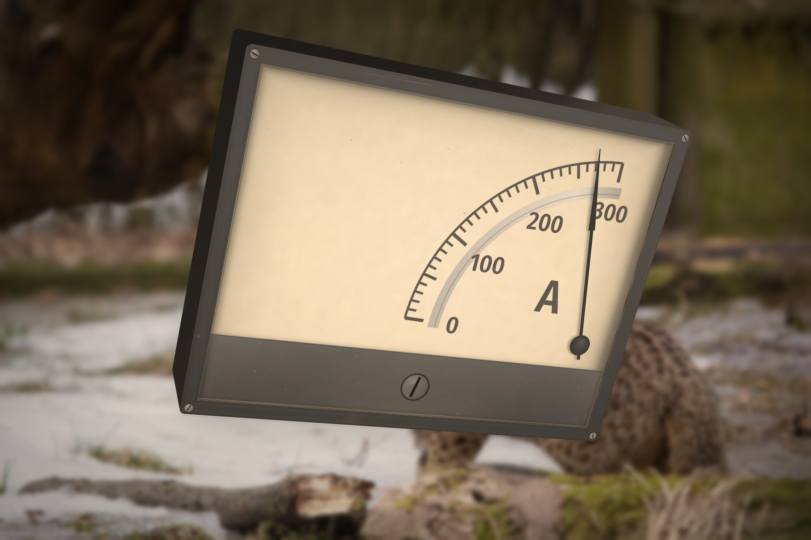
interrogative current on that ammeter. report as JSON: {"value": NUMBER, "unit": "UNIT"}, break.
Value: {"value": 270, "unit": "A"}
